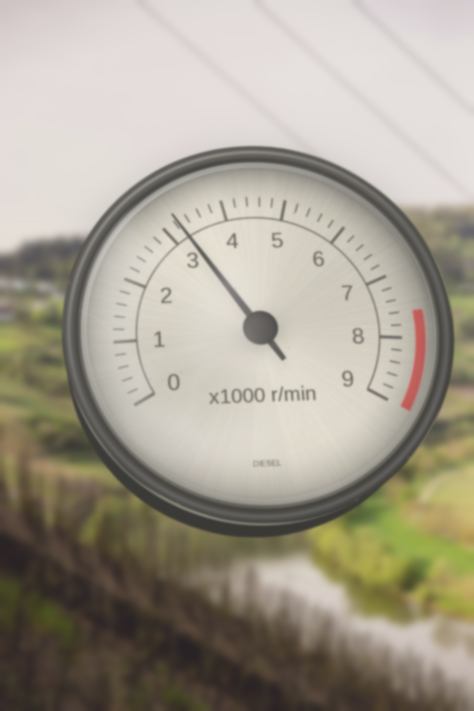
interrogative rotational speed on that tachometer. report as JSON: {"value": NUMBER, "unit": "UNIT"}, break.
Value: {"value": 3200, "unit": "rpm"}
